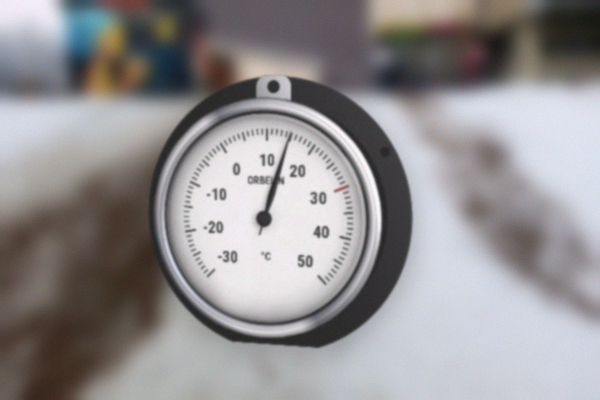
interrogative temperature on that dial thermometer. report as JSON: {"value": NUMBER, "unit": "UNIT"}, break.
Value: {"value": 15, "unit": "°C"}
